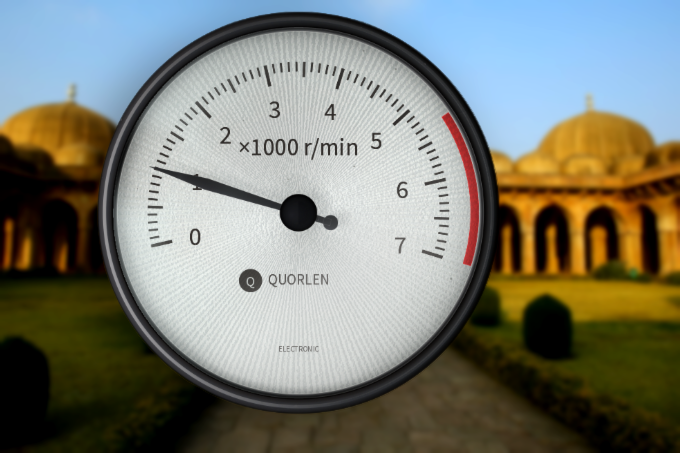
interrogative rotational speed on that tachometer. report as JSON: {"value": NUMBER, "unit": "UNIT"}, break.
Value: {"value": 1000, "unit": "rpm"}
